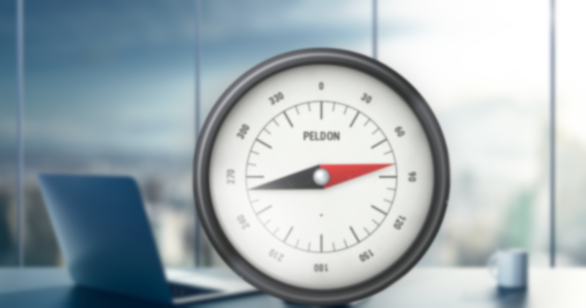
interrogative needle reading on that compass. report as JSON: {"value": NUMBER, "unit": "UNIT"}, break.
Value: {"value": 80, "unit": "°"}
